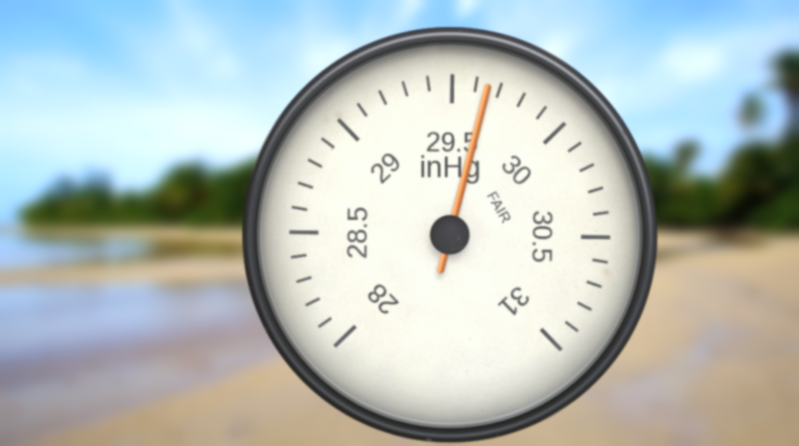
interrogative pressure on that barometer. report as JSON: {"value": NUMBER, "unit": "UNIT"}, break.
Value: {"value": 29.65, "unit": "inHg"}
